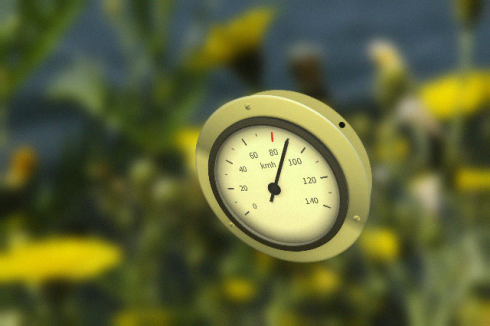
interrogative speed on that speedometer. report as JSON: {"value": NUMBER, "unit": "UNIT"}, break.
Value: {"value": 90, "unit": "km/h"}
